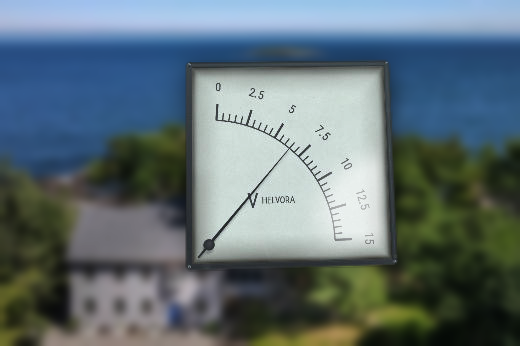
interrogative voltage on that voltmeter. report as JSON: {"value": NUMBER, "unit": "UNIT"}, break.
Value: {"value": 6.5, "unit": "V"}
